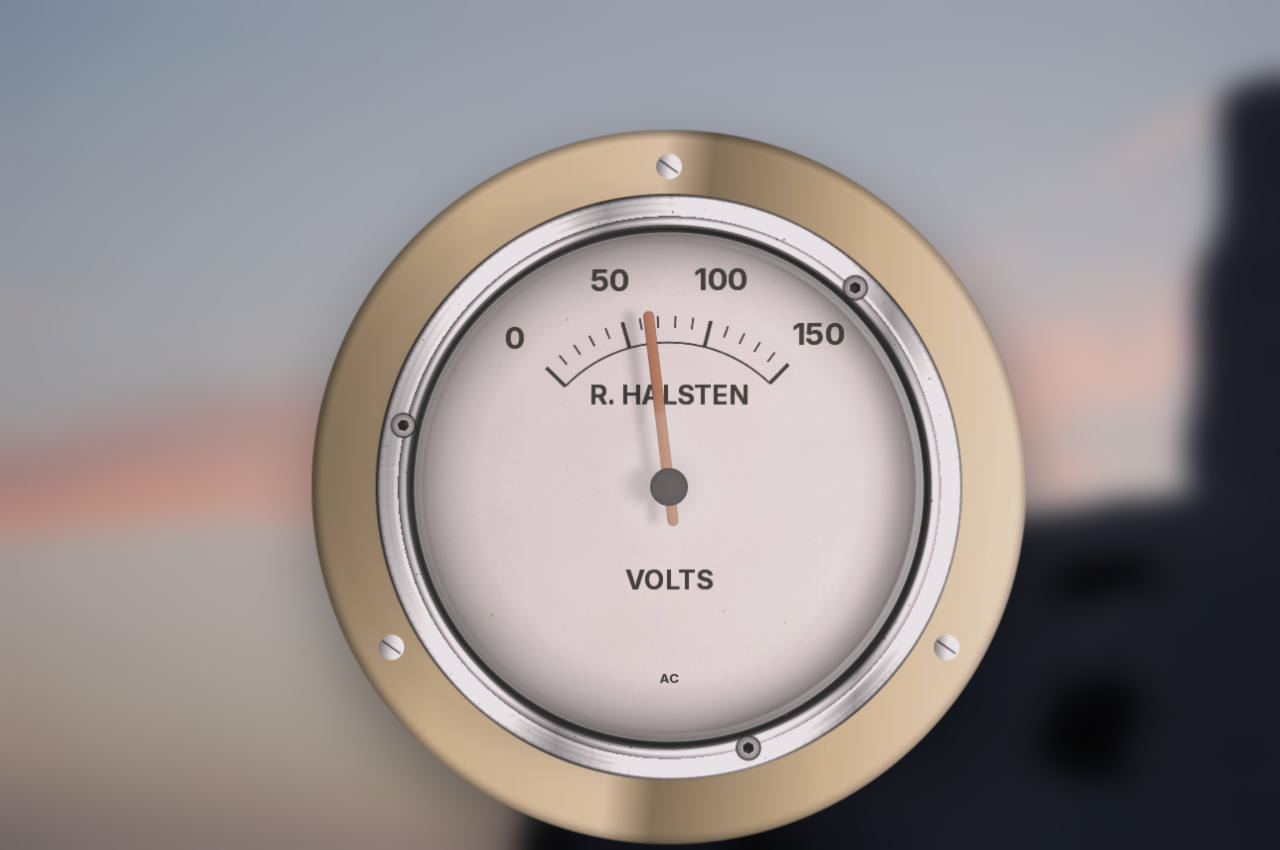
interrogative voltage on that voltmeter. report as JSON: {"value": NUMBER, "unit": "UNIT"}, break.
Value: {"value": 65, "unit": "V"}
